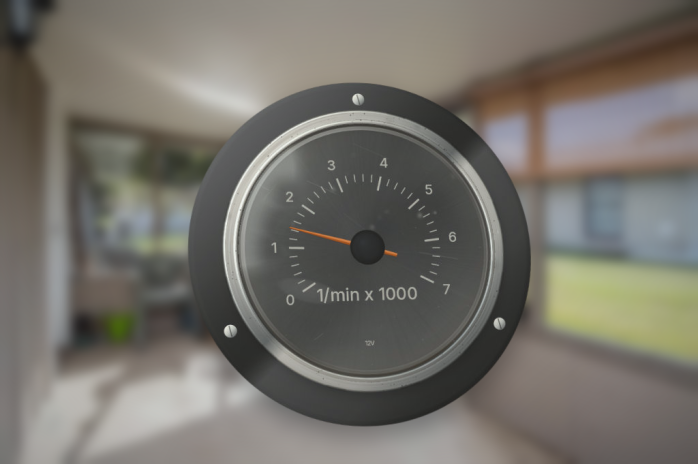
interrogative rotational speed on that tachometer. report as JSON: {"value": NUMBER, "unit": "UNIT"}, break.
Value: {"value": 1400, "unit": "rpm"}
